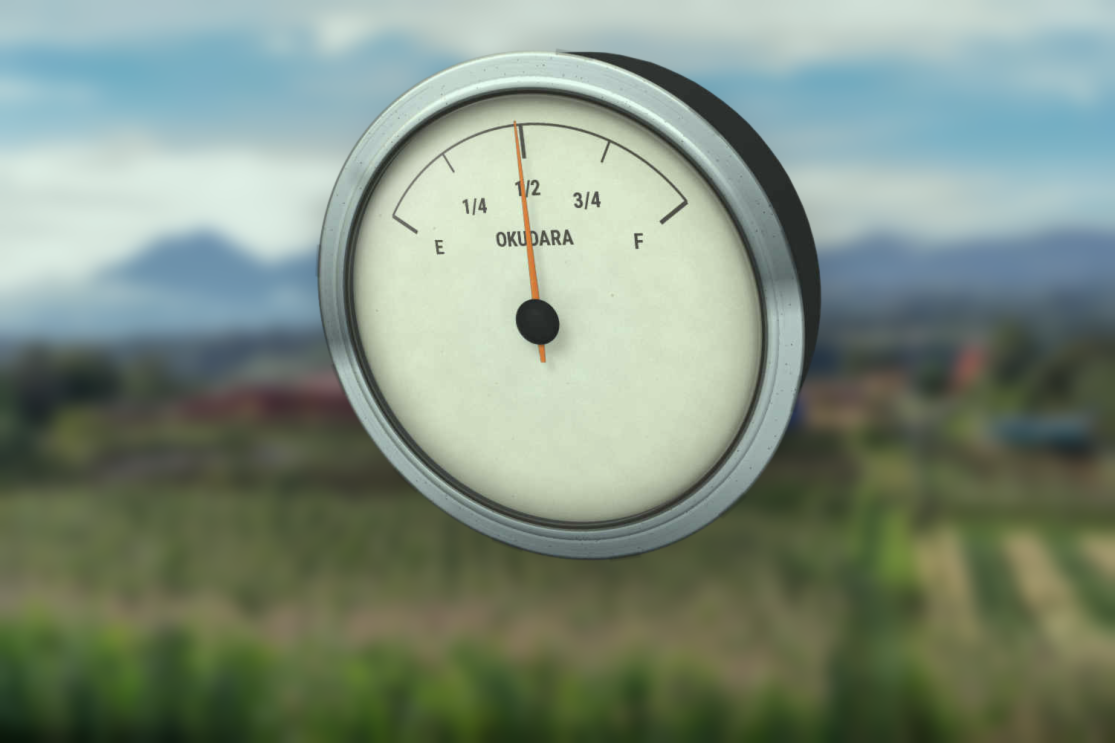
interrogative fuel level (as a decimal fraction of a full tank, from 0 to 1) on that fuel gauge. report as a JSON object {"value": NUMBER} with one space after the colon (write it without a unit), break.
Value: {"value": 0.5}
